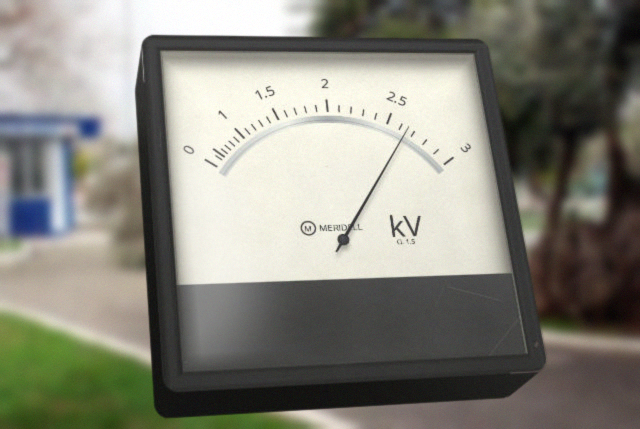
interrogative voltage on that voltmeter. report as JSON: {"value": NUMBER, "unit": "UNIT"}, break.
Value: {"value": 2.65, "unit": "kV"}
